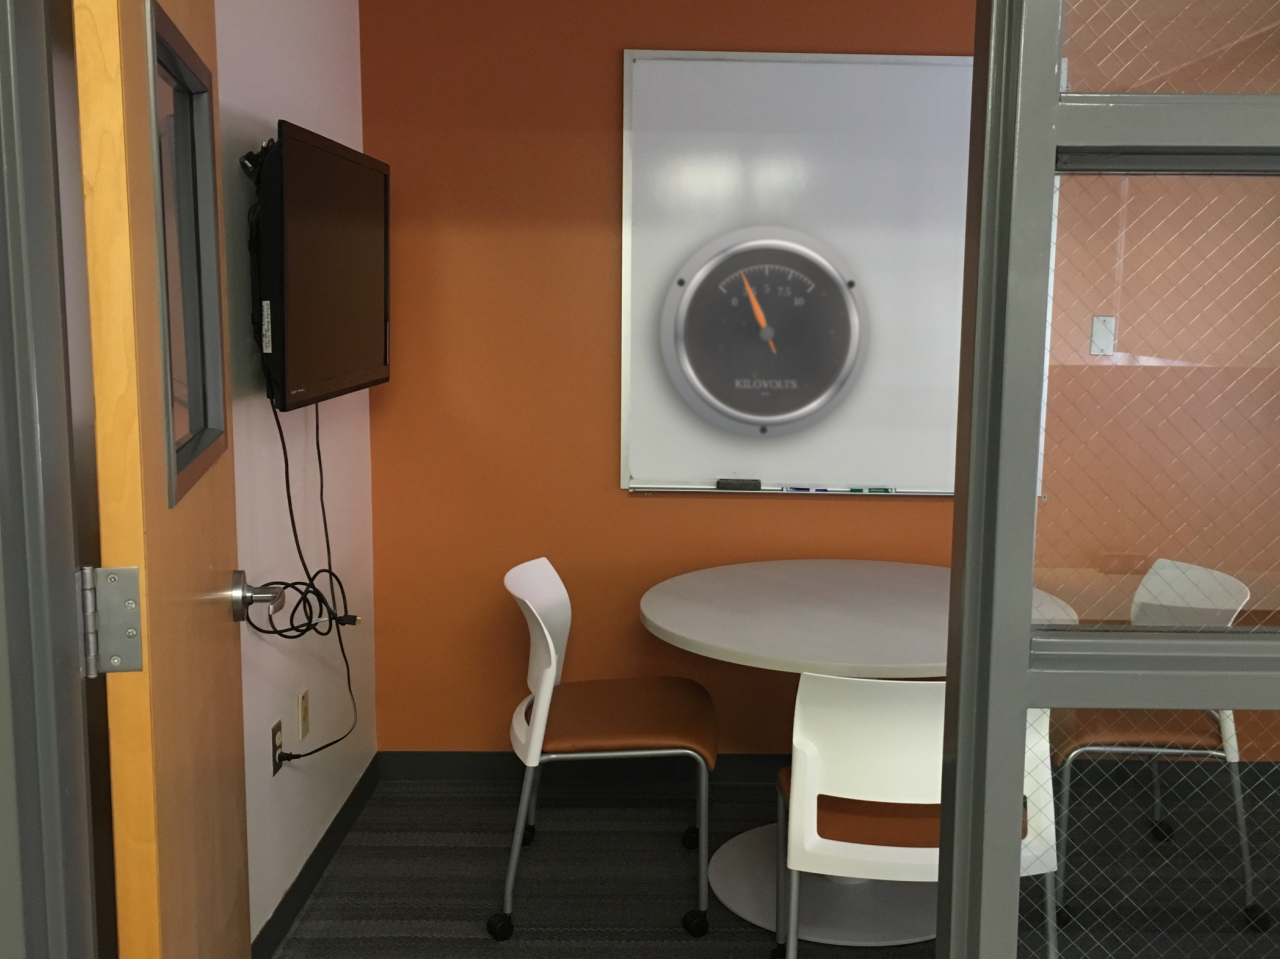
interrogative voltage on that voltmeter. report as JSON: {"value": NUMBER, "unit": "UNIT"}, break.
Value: {"value": 2.5, "unit": "kV"}
